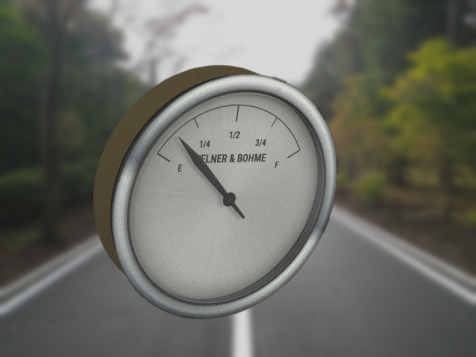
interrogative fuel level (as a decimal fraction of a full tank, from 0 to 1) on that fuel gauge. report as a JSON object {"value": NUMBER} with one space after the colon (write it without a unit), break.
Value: {"value": 0.125}
